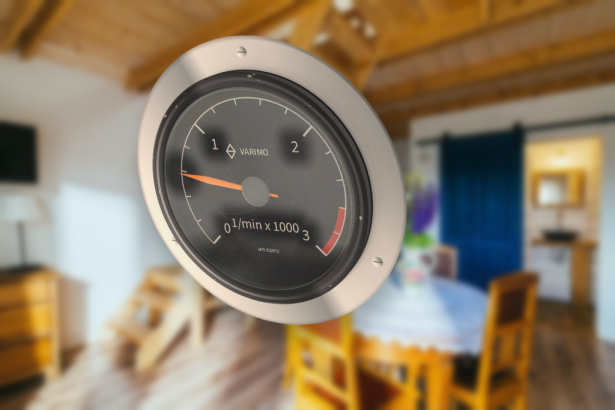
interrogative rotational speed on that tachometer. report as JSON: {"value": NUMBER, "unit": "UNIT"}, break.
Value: {"value": 600, "unit": "rpm"}
